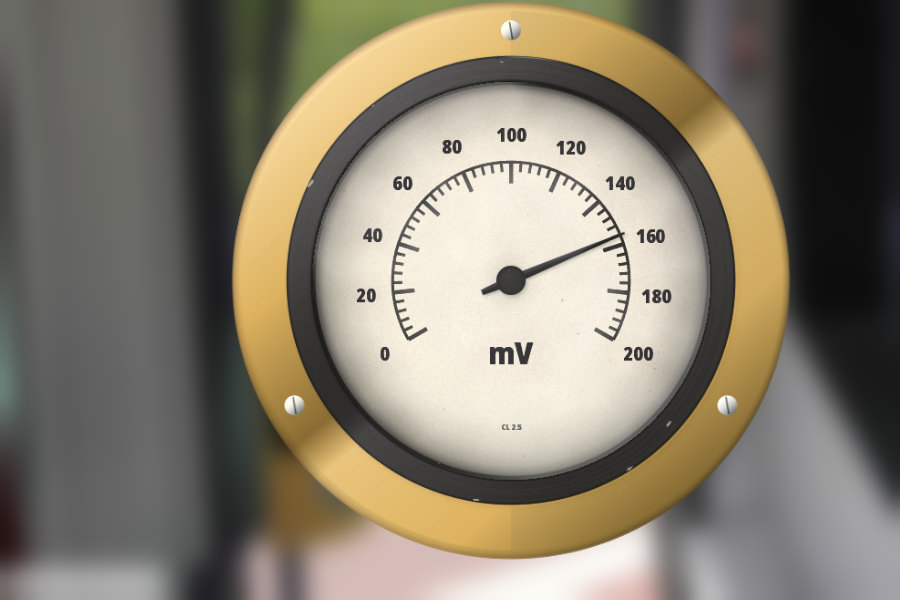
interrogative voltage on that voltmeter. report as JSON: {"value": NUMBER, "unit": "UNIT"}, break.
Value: {"value": 156, "unit": "mV"}
